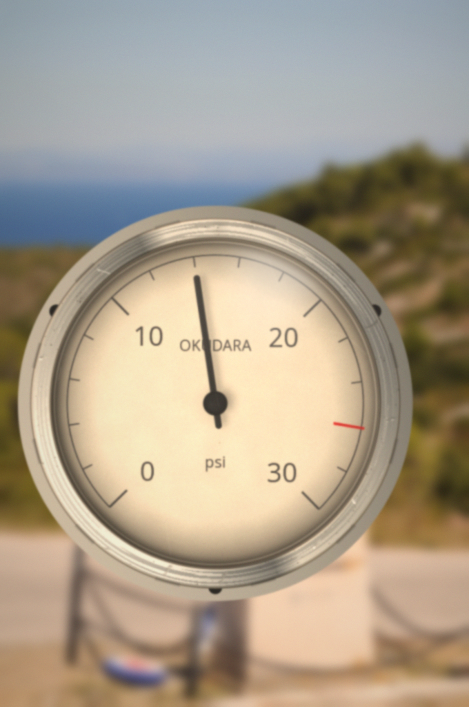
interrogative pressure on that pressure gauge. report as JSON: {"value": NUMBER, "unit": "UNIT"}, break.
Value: {"value": 14, "unit": "psi"}
